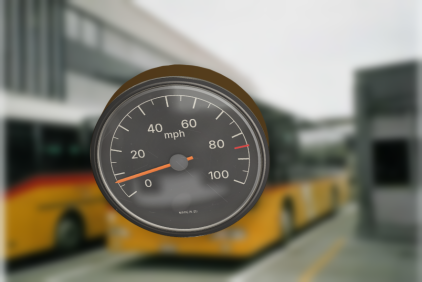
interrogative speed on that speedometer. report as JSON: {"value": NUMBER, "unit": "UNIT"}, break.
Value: {"value": 7.5, "unit": "mph"}
